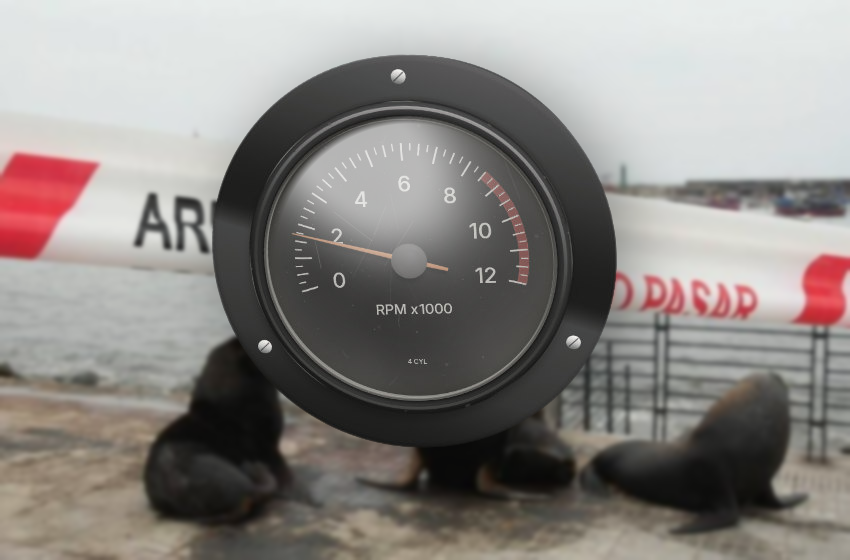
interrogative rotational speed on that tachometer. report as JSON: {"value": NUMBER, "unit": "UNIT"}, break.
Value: {"value": 1750, "unit": "rpm"}
